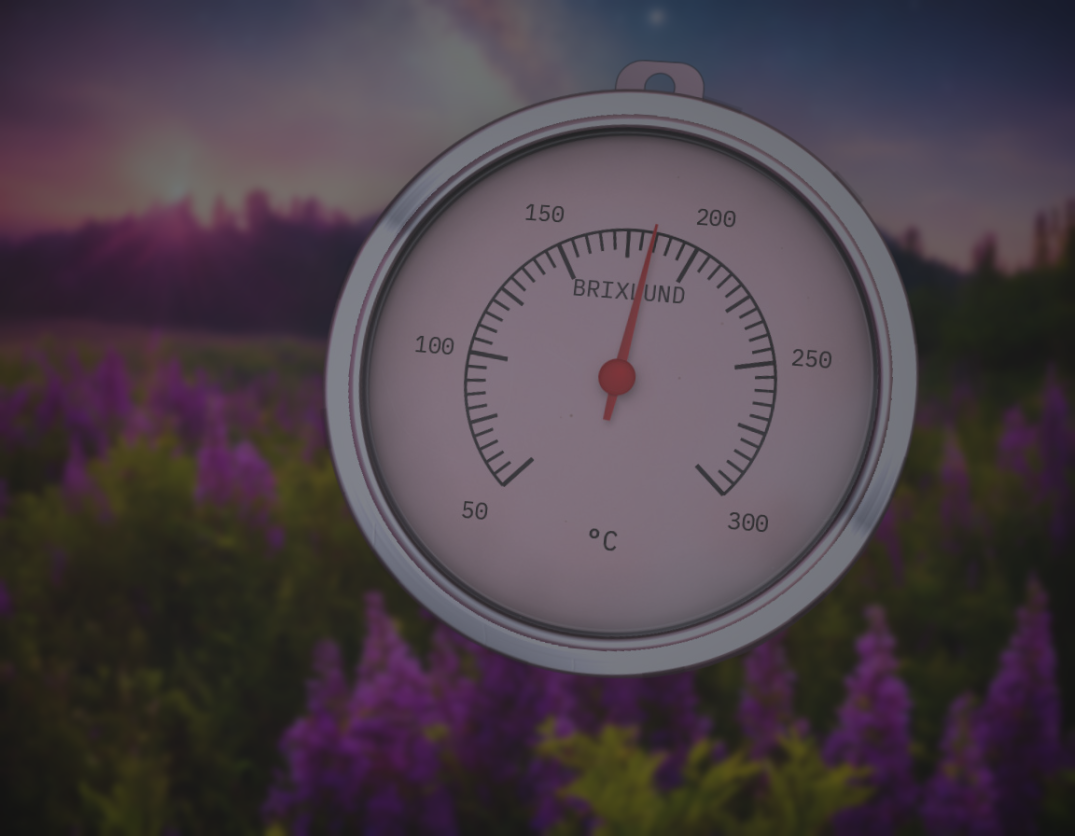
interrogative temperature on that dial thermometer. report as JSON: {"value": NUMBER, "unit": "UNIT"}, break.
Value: {"value": 185, "unit": "°C"}
